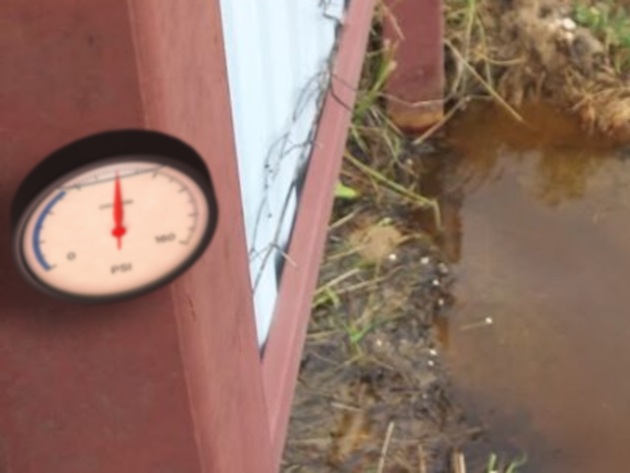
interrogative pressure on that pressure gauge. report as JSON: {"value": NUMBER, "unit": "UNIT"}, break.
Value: {"value": 80, "unit": "psi"}
